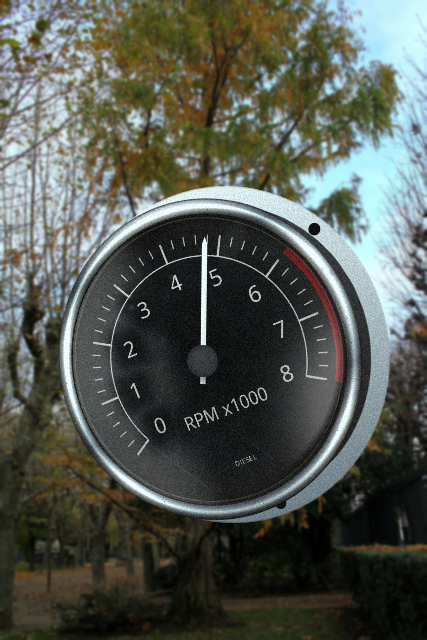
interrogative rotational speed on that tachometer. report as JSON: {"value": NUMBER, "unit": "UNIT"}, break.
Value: {"value": 4800, "unit": "rpm"}
